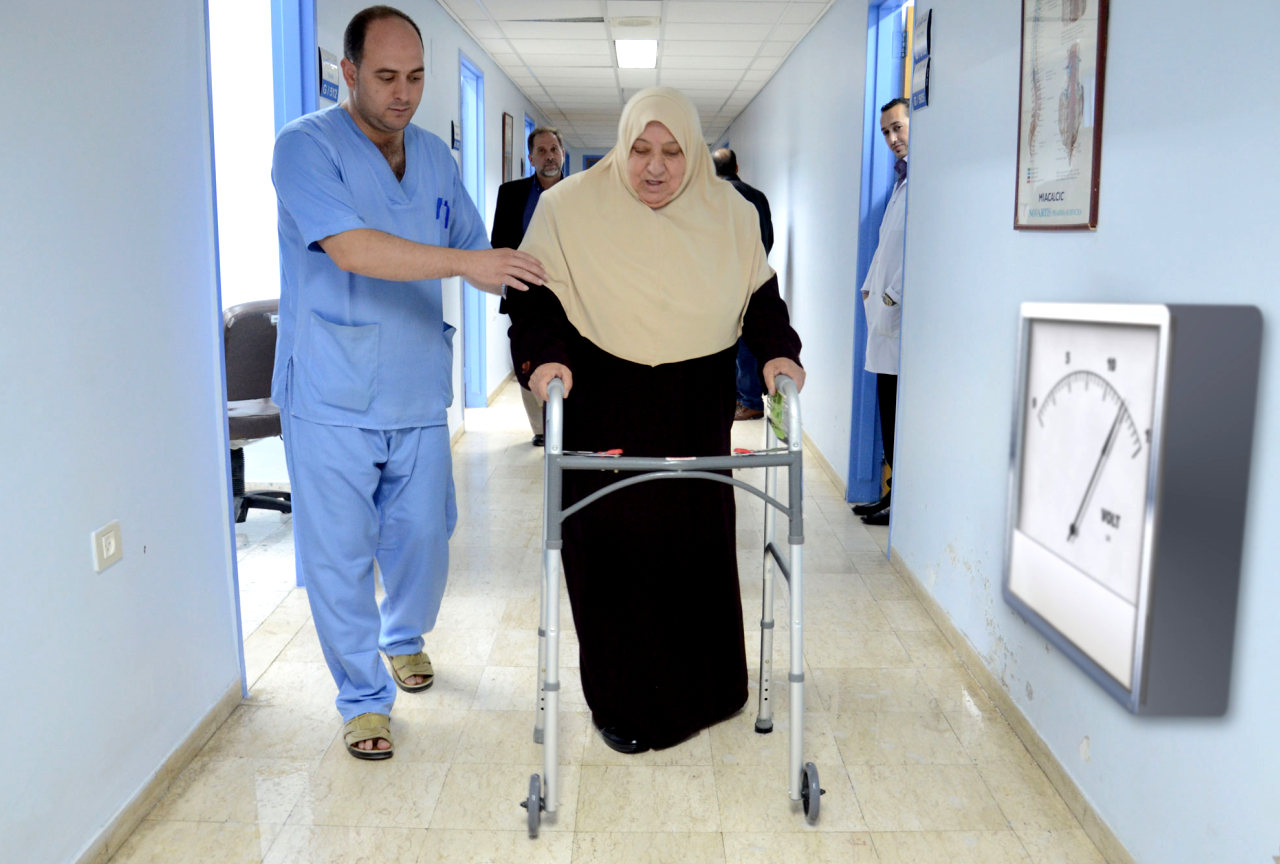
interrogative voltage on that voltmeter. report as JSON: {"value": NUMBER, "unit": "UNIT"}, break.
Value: {"value": 12.5, "unit": "V"}
